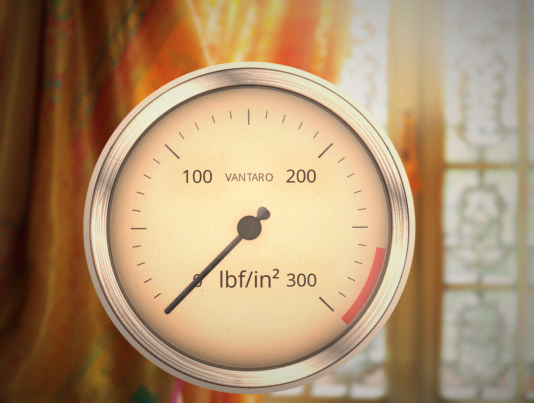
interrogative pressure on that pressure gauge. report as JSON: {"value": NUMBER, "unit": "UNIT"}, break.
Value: {"value": 0, "unit": "psi"}
